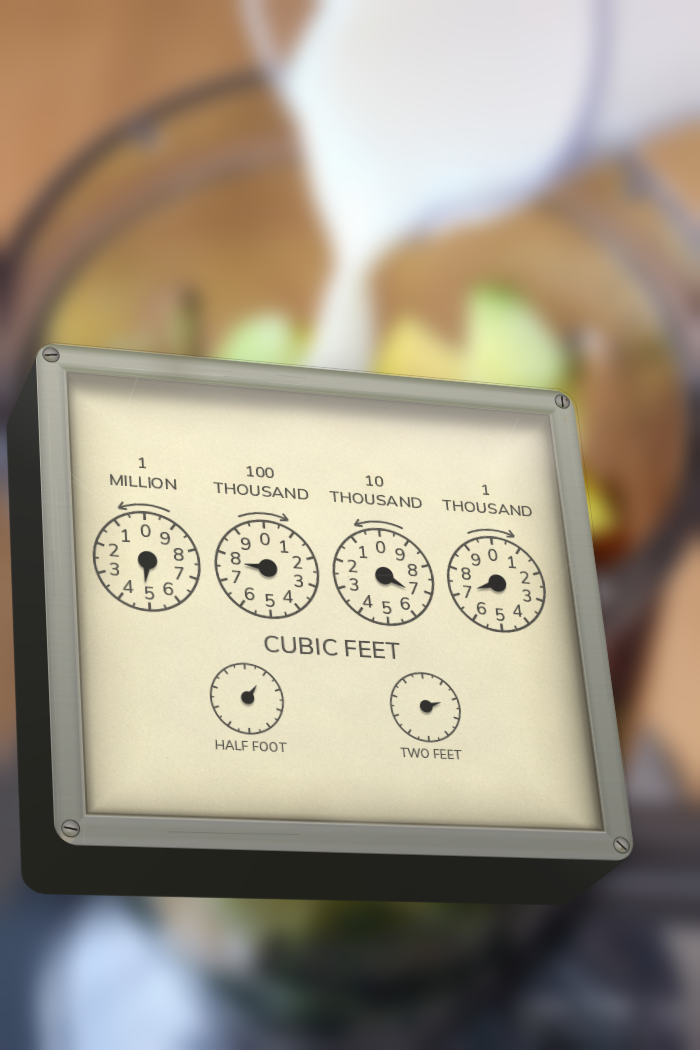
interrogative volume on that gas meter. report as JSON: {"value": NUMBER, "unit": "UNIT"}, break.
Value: {"value": 476700, "unit": "ft³"}
